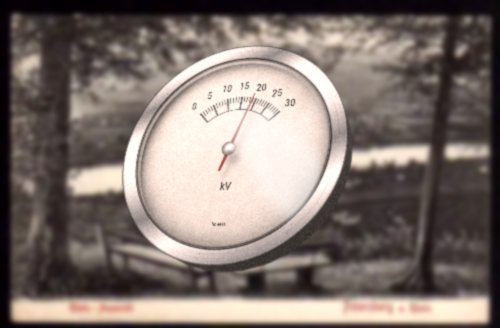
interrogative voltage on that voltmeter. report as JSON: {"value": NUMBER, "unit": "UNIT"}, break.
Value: {"value": 20, "unit": "kV"}
